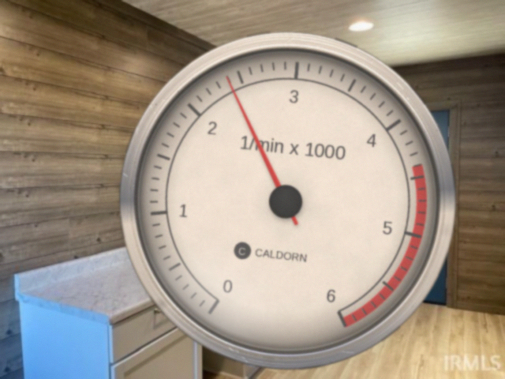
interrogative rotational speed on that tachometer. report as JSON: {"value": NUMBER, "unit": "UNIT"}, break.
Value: {"value": 2400, "unit": "rpm"}
